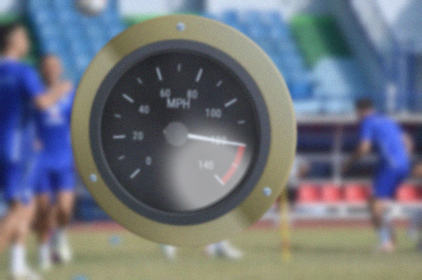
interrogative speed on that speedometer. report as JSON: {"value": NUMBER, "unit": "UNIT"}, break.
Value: {"value": 120, "unit": "mph"}
